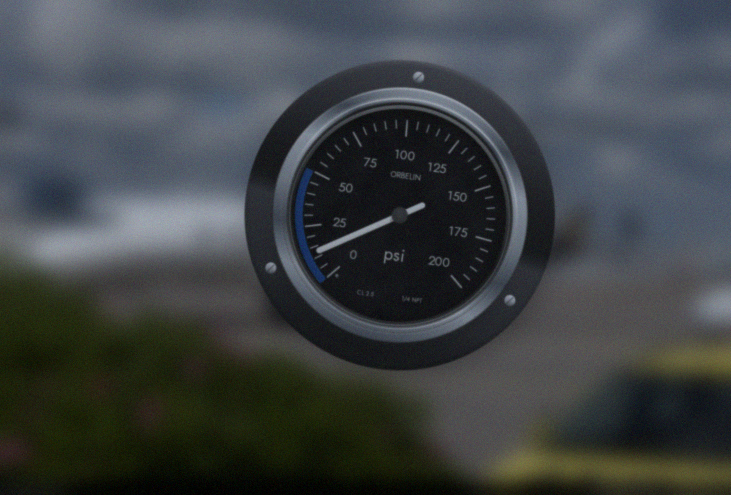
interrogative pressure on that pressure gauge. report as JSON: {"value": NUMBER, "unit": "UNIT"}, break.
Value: {"value": 12.5, "unit": "psi"}
